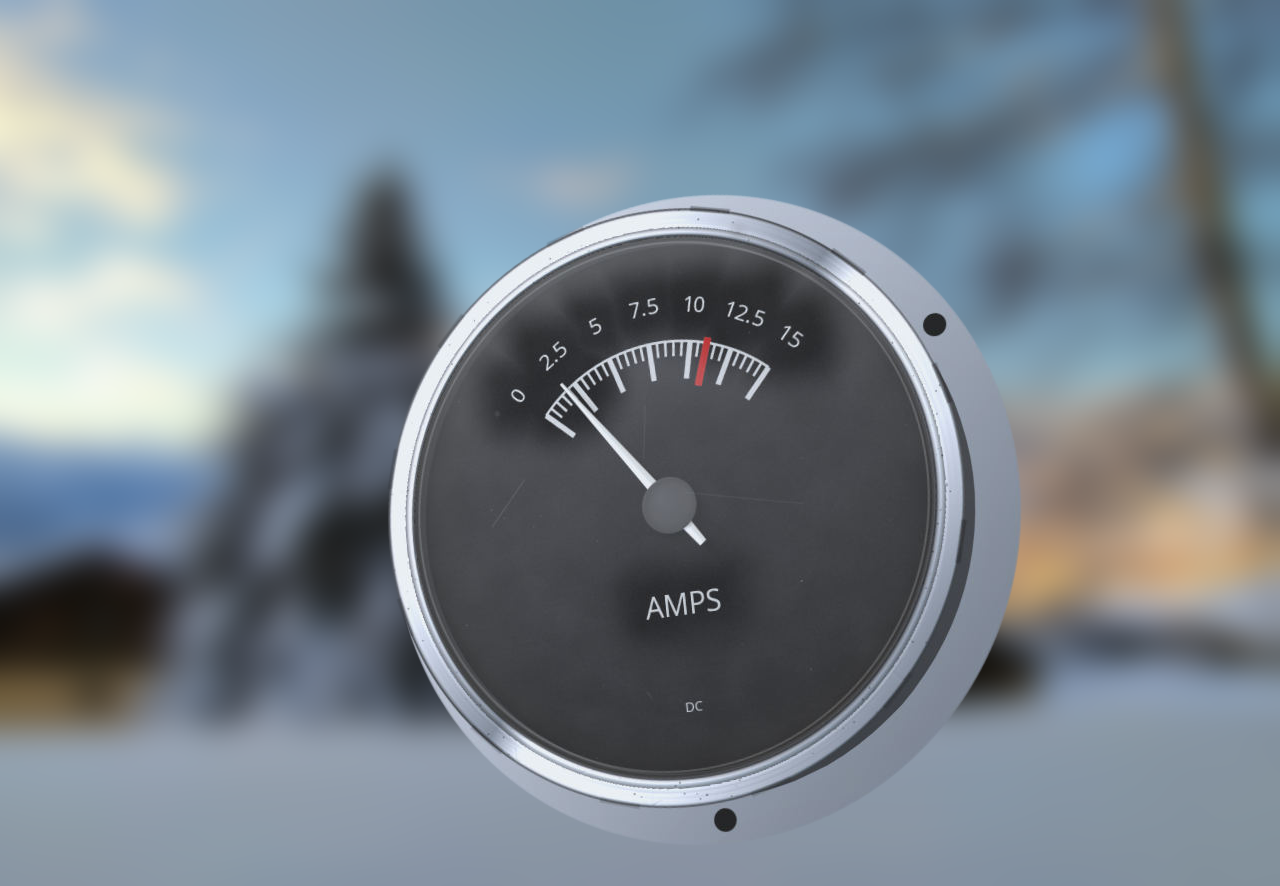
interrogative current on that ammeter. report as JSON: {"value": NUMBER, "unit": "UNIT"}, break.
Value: {"value": 2, "unit": "A"}
